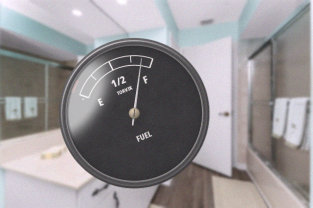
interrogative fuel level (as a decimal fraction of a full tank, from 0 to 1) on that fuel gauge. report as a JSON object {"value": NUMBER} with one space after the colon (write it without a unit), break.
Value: {"value": 0.875}
